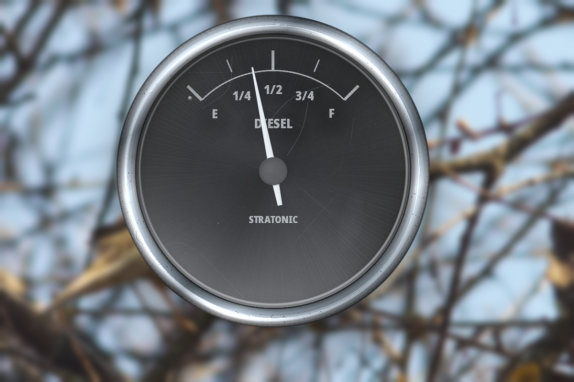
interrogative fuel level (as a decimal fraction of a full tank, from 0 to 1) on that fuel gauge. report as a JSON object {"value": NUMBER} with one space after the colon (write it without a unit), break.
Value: {"value": 0.375}
